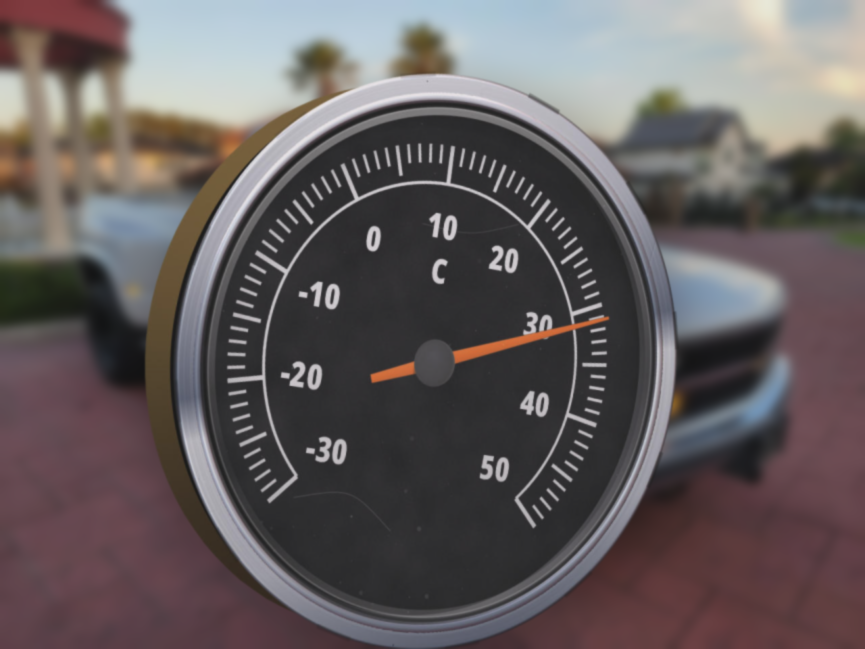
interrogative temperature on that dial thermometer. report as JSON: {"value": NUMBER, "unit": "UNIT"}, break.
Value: {"value": 31, "unit": "°C"}
